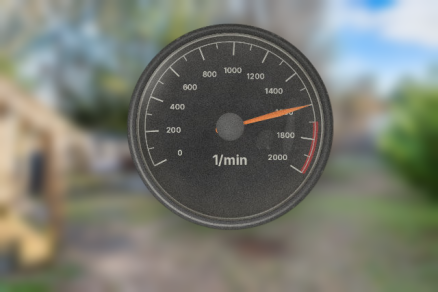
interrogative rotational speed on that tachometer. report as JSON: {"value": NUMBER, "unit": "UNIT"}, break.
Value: {"value": 1600, "unit": "rpm"}
